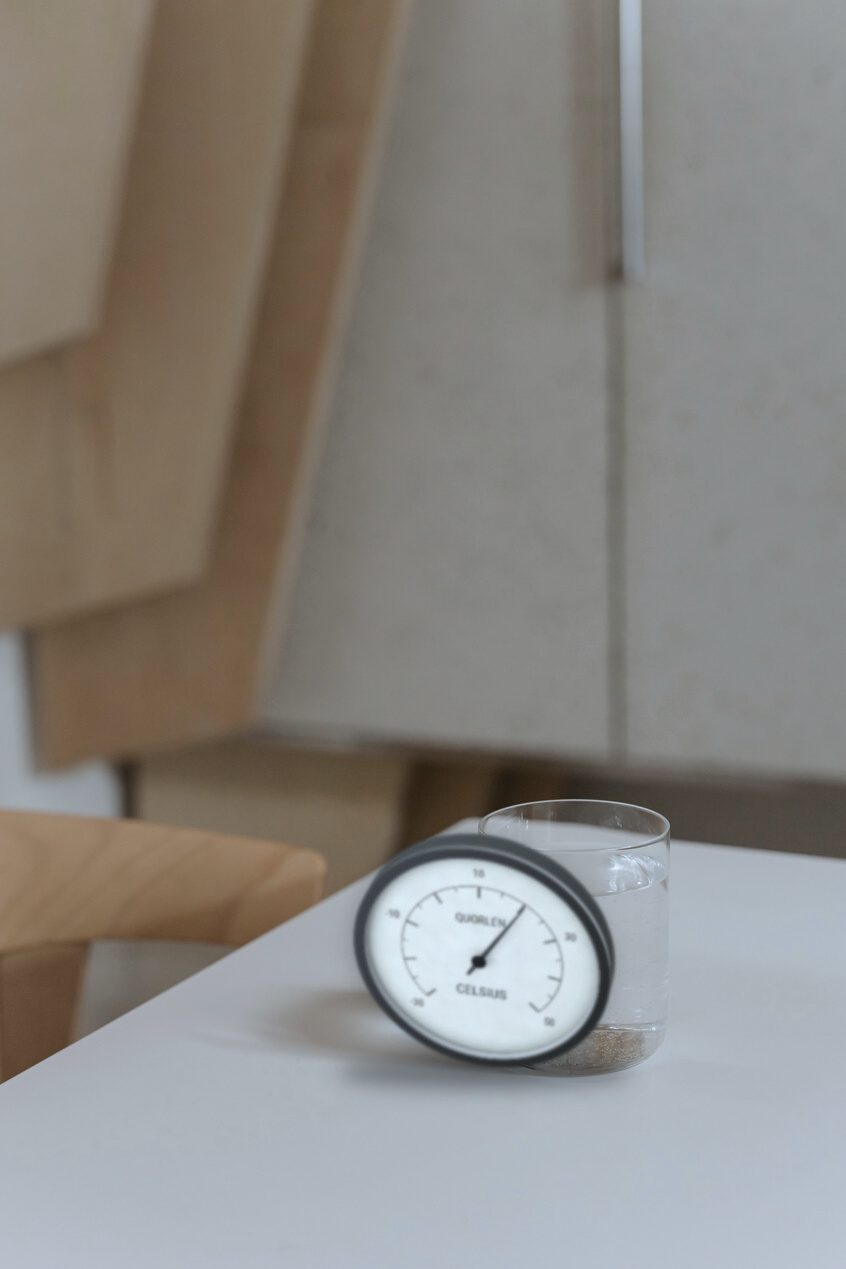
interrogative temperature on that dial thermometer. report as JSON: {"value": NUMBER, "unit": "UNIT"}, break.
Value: {"value": 20, "unit": "°C"}
